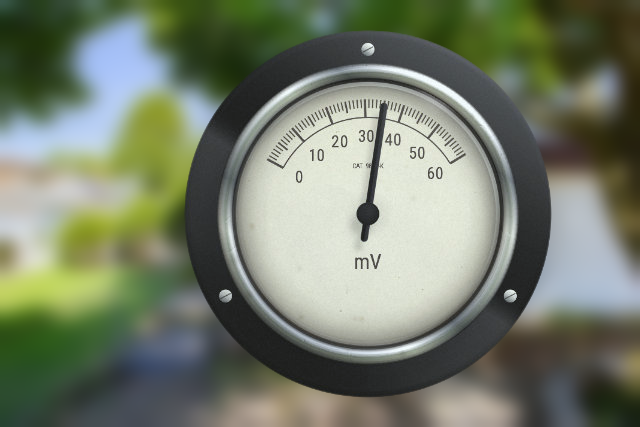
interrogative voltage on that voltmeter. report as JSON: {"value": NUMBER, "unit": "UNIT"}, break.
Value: {"value": 35, "unit": "mV"}
